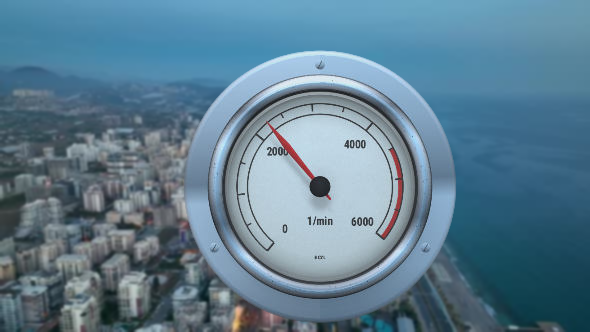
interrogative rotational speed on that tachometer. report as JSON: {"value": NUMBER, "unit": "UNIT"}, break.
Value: {"value": 2250, "unit": "rpm"}
